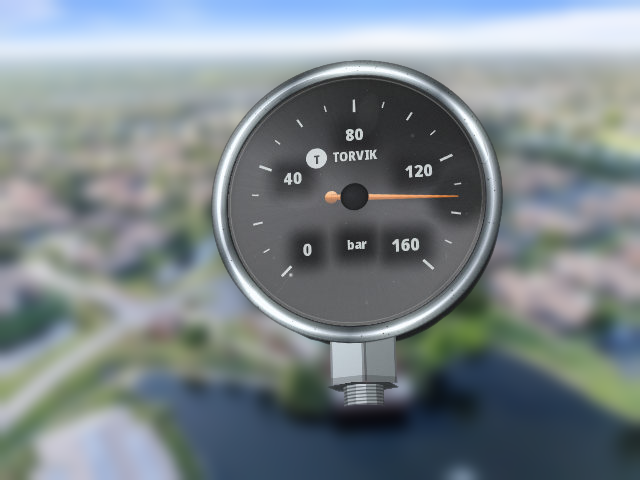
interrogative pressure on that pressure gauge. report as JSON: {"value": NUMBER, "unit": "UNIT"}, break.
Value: {"value": 135, "unit": "bar"}
